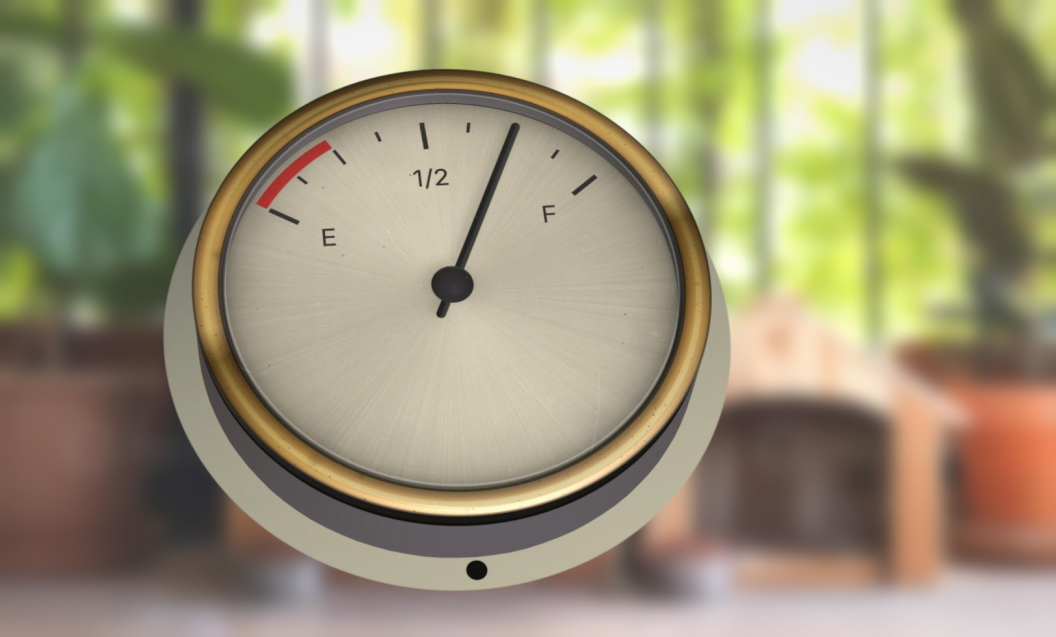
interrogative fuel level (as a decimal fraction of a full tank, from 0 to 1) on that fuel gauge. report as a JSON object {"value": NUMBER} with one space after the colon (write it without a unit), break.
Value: {"value": 0.75}
